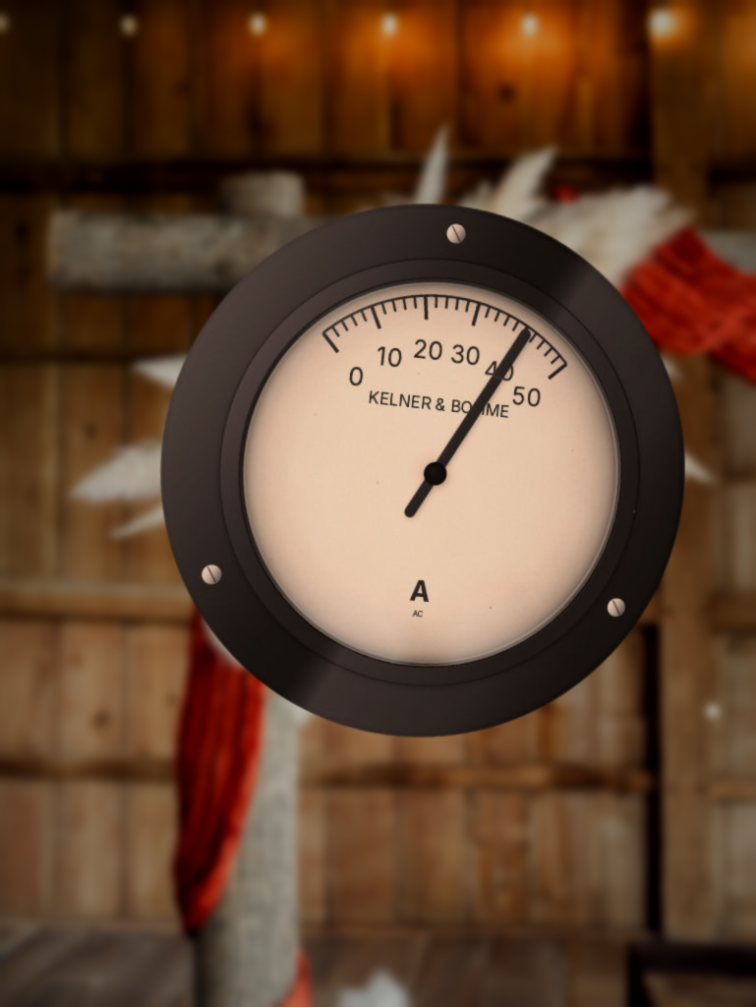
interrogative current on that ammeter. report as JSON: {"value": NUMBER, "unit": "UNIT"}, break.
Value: {"value": 40, "unit": "A"}
